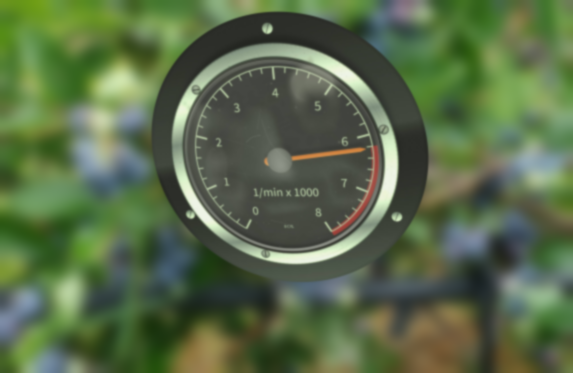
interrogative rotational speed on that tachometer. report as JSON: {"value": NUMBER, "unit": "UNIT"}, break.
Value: {"value": 6200, "unit": "rpm"}
